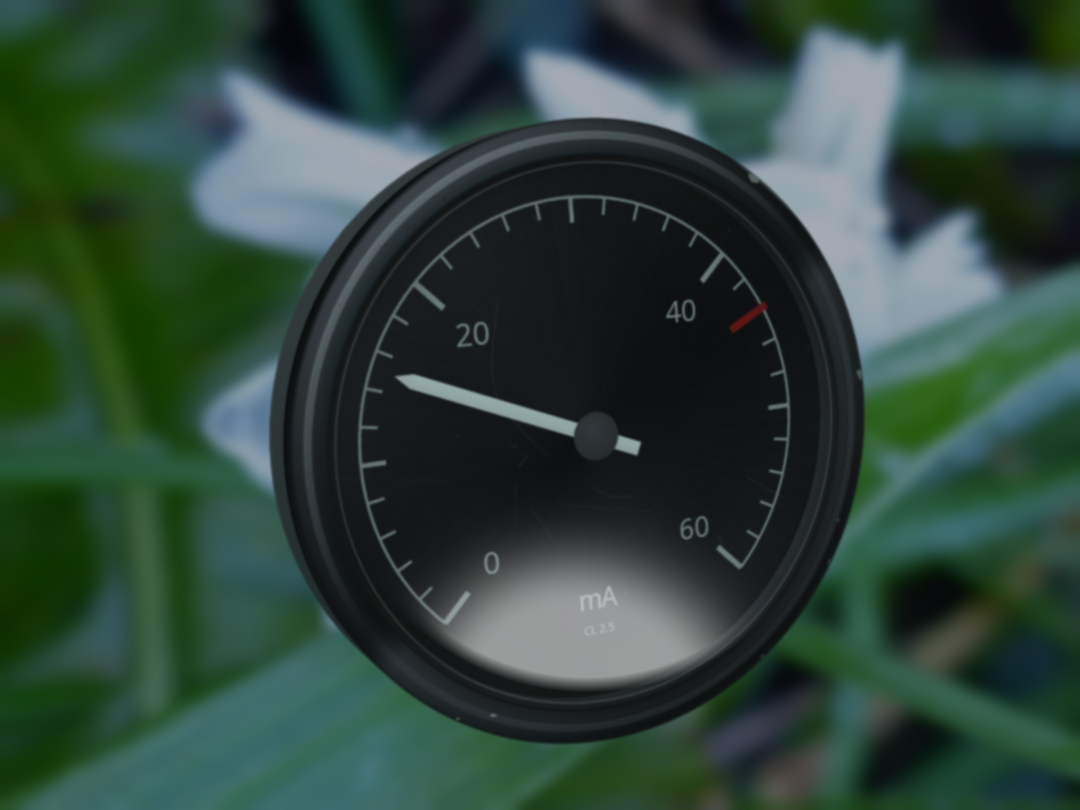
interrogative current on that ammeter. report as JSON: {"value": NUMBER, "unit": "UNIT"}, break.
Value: {"value": 15, "unit": "mA"}
